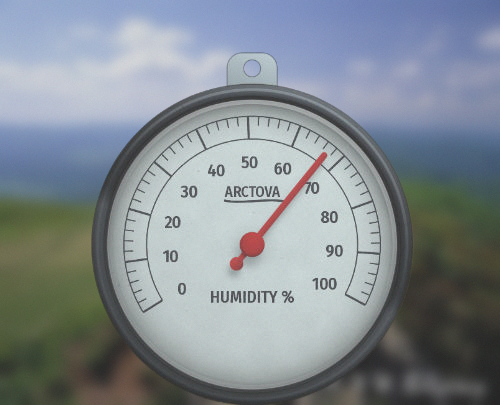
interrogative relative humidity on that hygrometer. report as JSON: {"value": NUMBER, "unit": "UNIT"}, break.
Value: {"value": 67, "unit": "%"}
